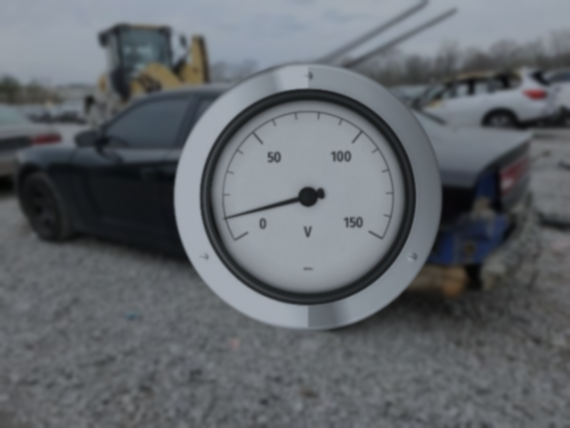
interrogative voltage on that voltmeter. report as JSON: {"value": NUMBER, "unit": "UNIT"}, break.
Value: {"value": 10, "unit": "V"}
